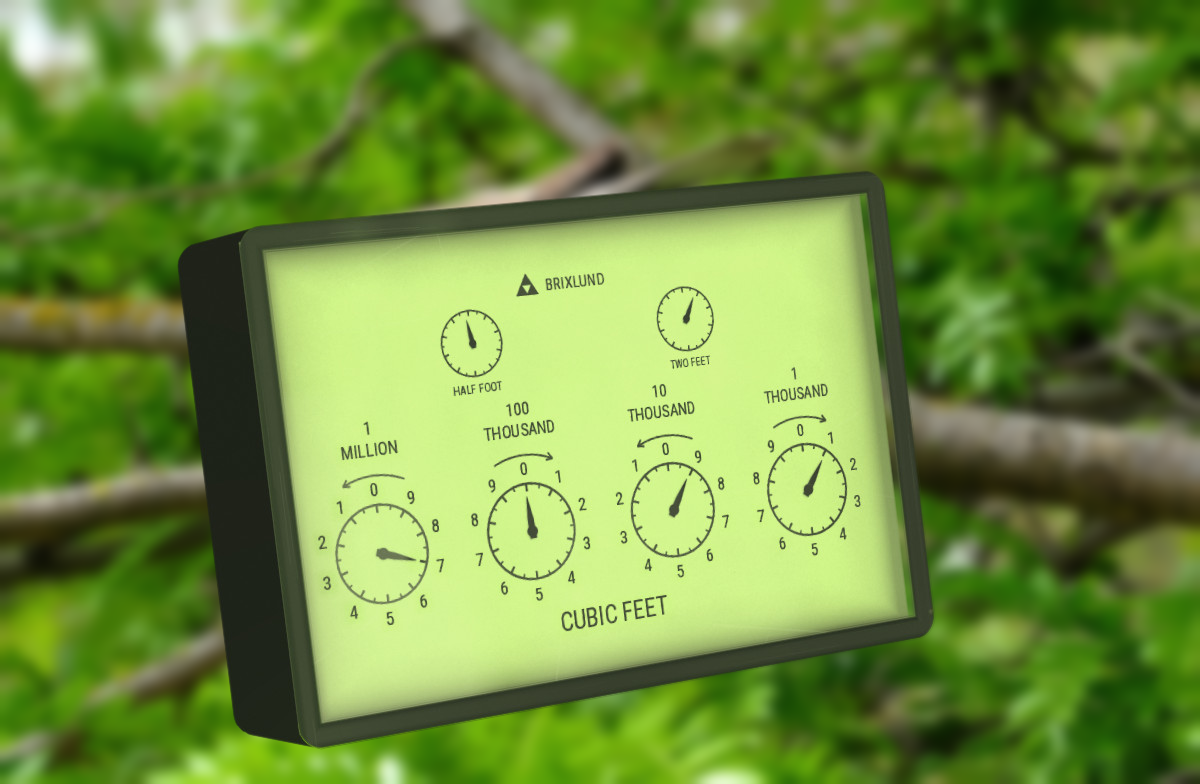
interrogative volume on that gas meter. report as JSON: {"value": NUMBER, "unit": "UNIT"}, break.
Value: {"value": 699100, "unit": "ft³"}
